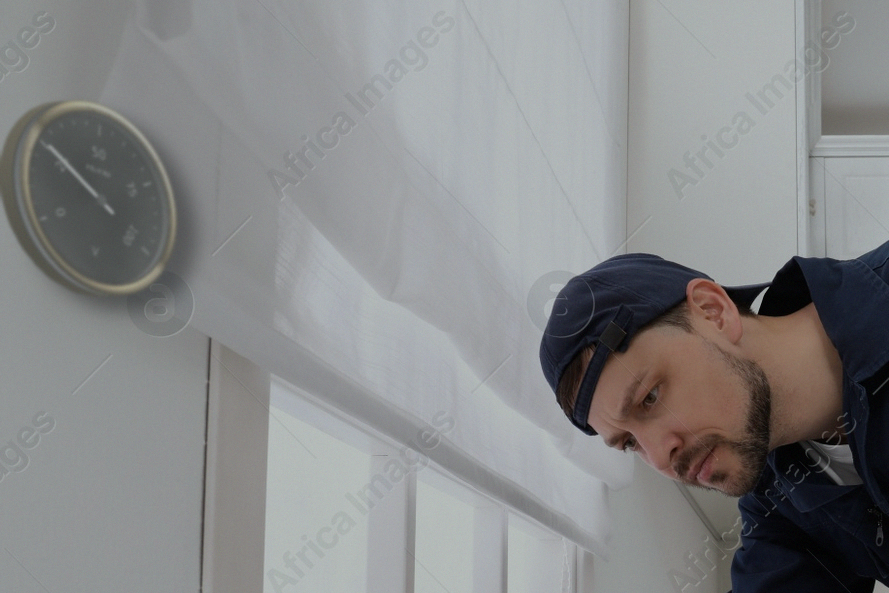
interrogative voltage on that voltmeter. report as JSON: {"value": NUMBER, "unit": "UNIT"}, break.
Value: {"value": 25, "unit": "V"}
